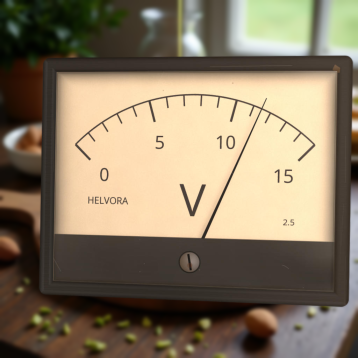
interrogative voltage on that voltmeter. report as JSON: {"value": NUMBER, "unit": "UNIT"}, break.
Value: {"value": 11.5, "unit": "V"}
